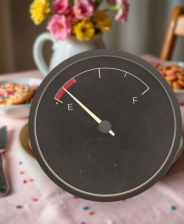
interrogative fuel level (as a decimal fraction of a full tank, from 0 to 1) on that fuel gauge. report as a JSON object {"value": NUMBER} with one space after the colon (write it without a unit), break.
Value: {"value": 0.125}
